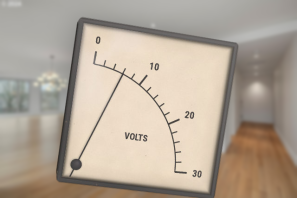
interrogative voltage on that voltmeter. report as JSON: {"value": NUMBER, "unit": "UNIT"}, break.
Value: {"value": 6, "unit": "V"}
